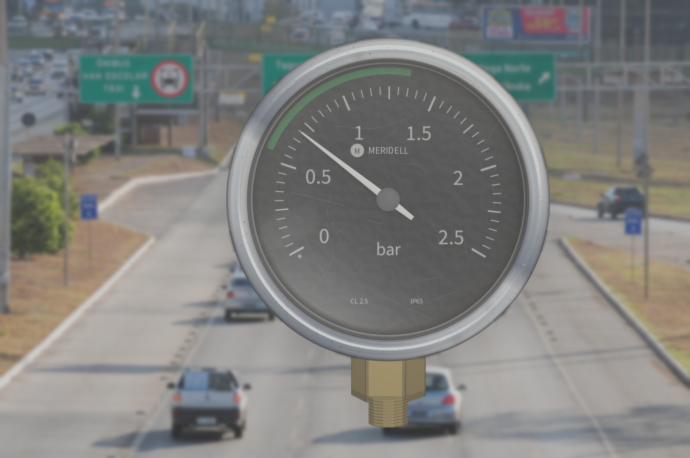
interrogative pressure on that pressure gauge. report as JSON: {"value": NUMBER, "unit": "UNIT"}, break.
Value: {"value": 0.7, "unit": "bar"}
